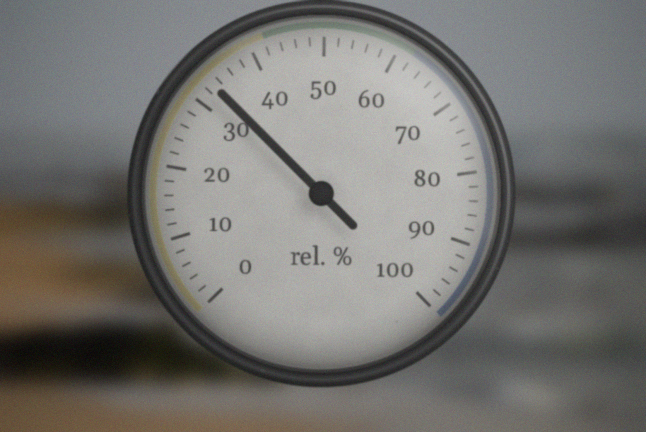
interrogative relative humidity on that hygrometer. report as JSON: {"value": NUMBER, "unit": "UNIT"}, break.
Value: {"value": 33, "unit": "%"}
